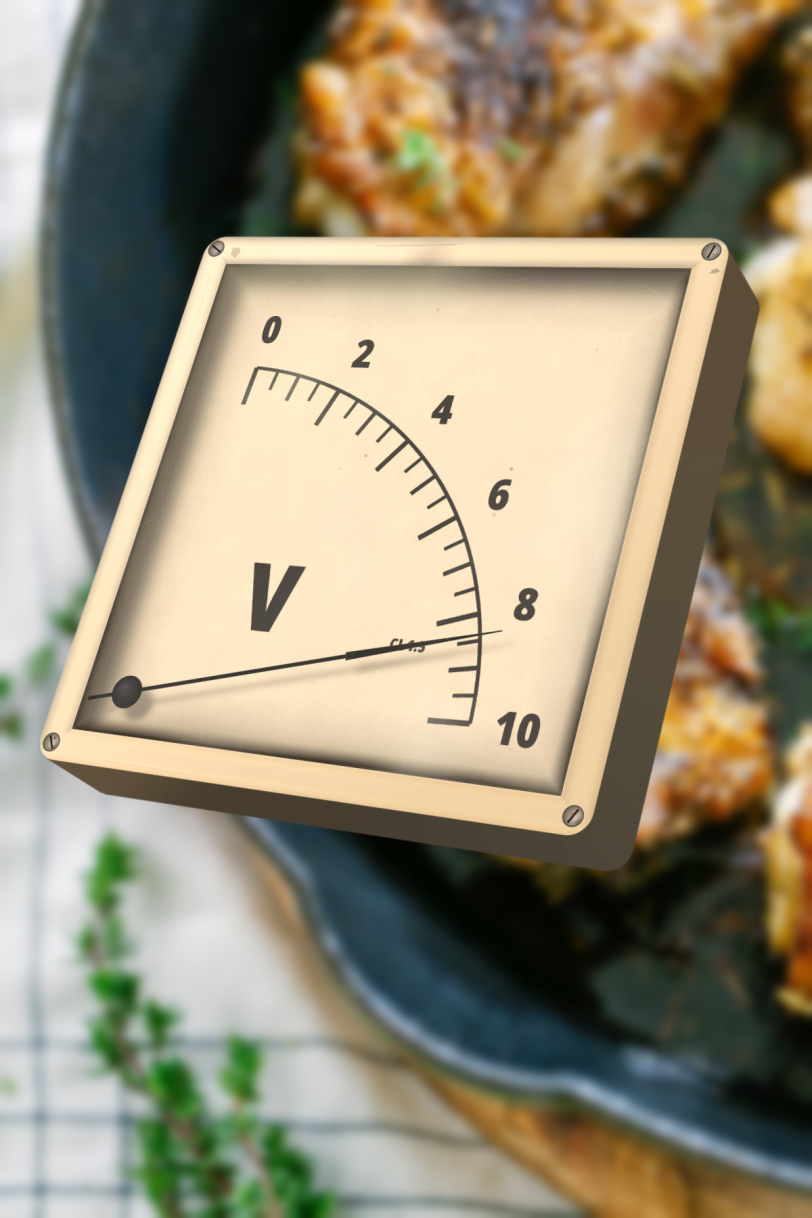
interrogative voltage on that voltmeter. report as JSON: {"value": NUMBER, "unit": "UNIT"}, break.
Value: {"value": 8.5, "unit": "V"}
